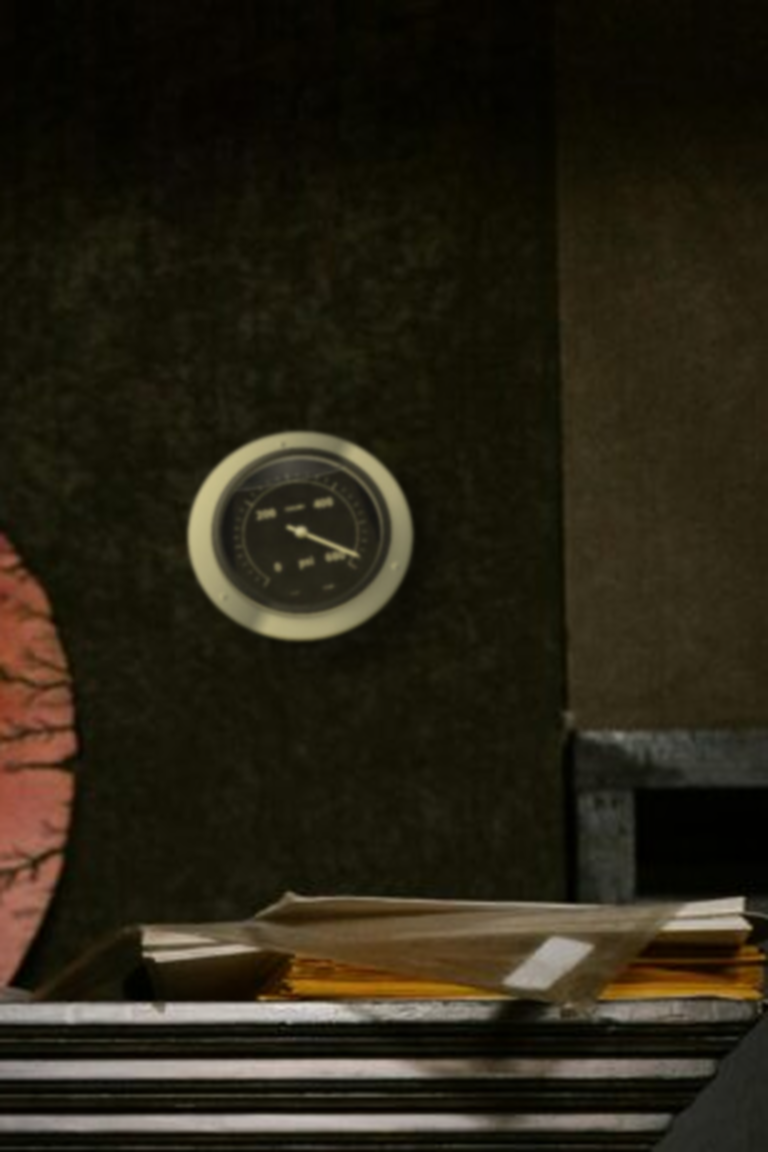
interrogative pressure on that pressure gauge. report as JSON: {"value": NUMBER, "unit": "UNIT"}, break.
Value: {"value": 580, "unit": "psi"}
